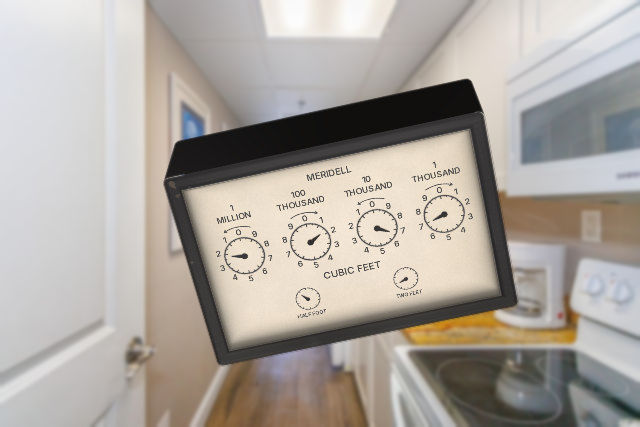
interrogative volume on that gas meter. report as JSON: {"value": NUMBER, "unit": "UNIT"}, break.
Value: {"value": 216700, "unit": "ft³"}
